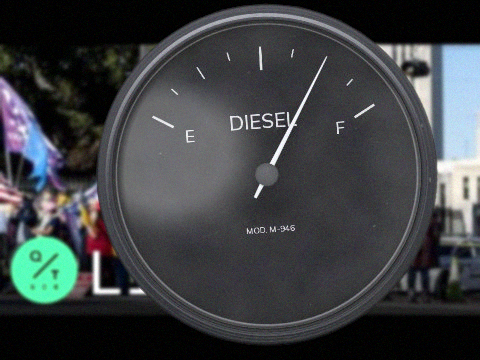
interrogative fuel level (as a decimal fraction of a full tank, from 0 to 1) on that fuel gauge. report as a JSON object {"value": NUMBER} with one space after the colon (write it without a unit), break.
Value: {"value": 0.75}
